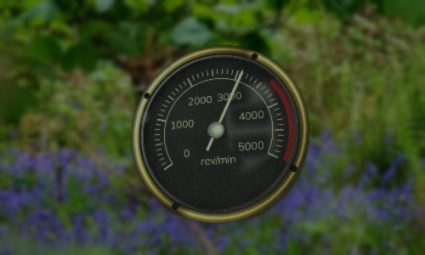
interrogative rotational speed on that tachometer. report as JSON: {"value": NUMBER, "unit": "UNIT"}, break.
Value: {"value": 3100, "unit": "rpm"}
